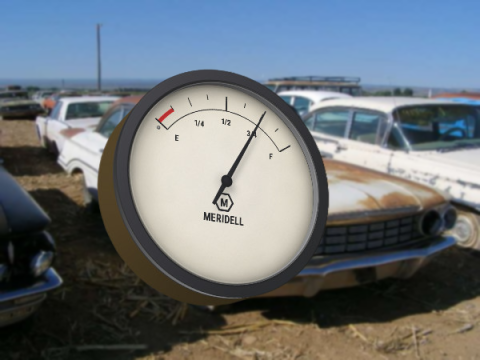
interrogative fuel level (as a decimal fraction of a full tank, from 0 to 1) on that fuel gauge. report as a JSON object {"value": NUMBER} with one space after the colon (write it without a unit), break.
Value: {"value": 0.75}
